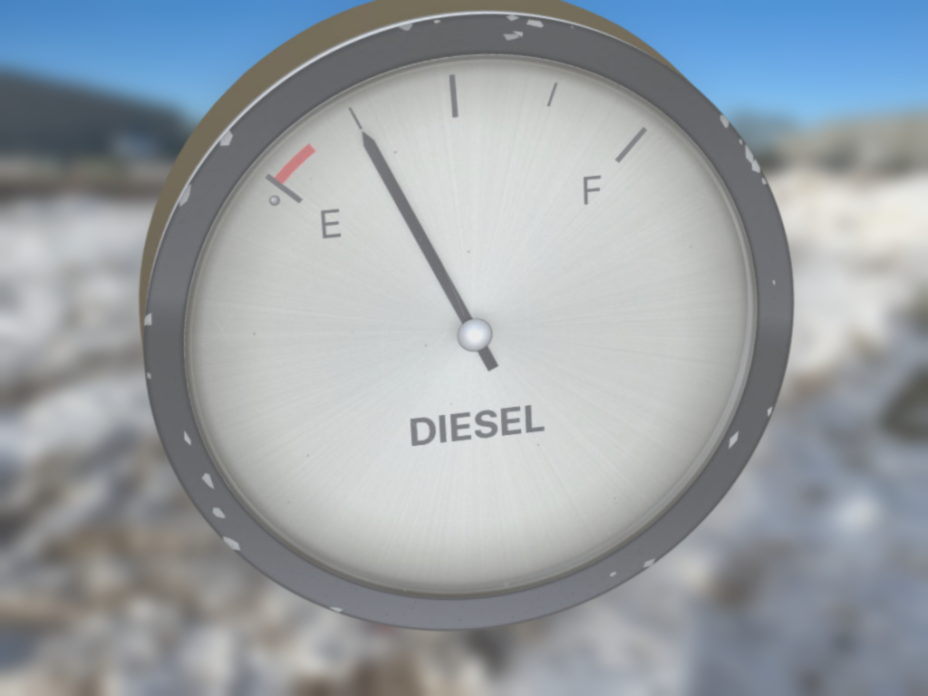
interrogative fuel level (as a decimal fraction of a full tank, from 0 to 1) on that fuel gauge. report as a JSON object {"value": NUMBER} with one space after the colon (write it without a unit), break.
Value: {"value": 0.25}
